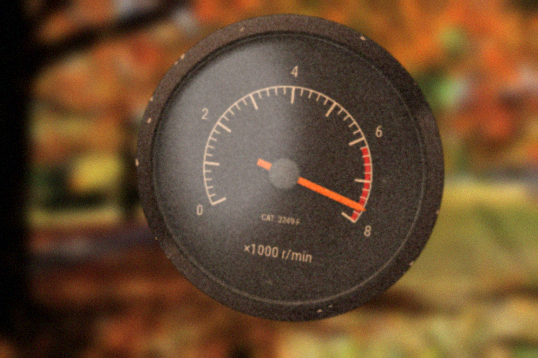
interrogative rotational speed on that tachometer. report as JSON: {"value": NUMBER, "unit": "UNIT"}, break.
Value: {"value": 7600, "unit": "rpm"}
